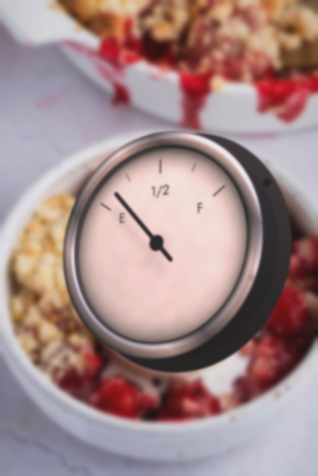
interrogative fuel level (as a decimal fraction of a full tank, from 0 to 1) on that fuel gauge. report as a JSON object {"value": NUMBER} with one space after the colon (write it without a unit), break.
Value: {"value": 0.125}
